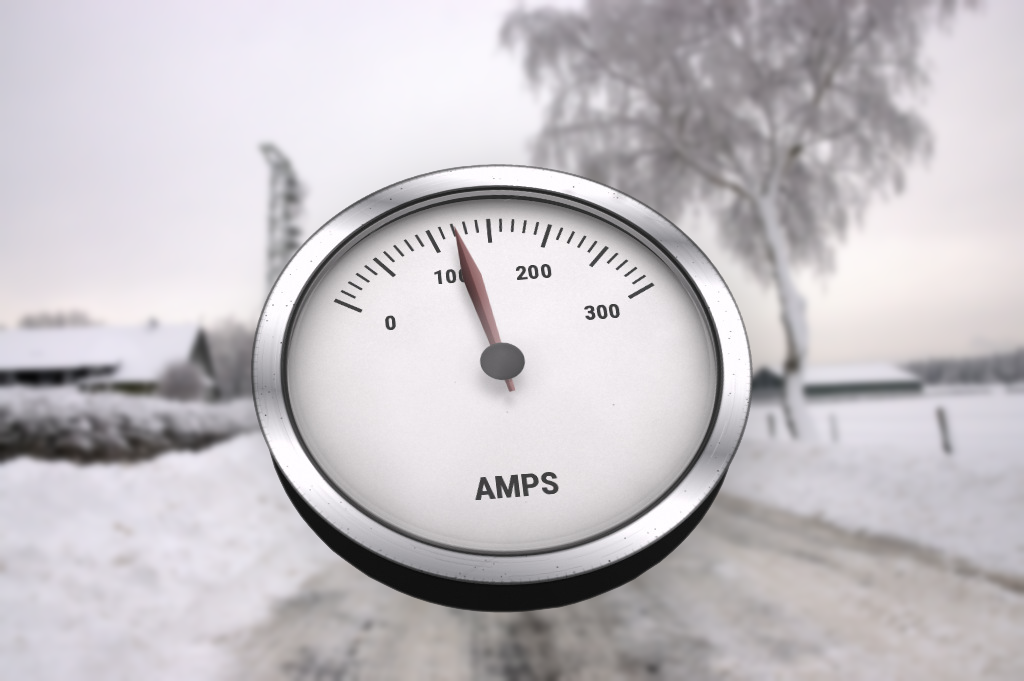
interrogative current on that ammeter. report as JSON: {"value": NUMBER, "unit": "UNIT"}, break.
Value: {"value": 120, "unit": "A"}
